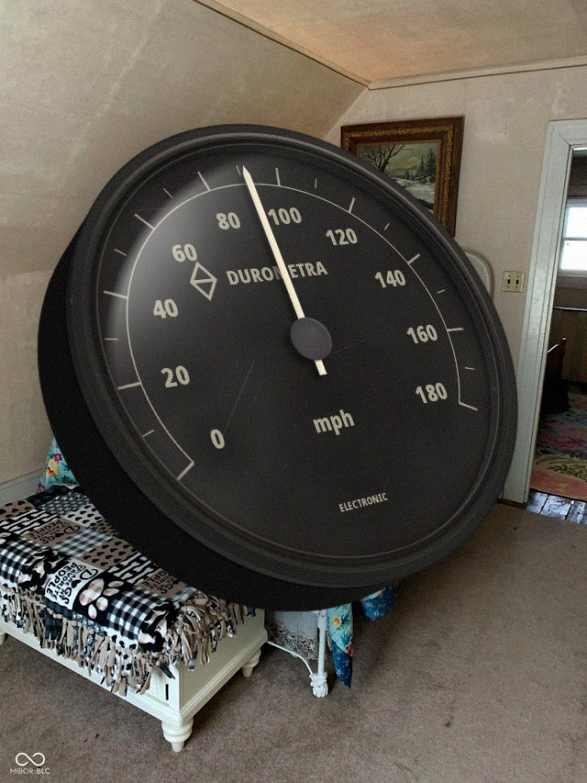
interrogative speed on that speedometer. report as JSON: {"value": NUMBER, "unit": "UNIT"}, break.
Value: {"value": 90, "unit": "mph"}
